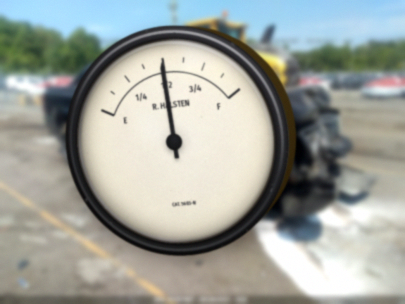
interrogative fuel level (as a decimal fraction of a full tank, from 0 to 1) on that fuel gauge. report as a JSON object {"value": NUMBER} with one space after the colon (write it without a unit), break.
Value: {"value": 0.5}
